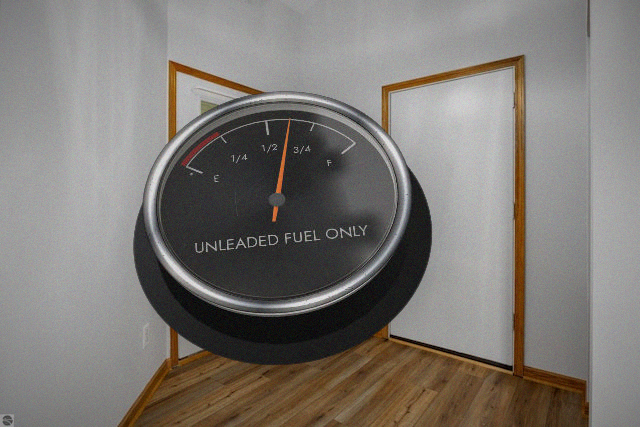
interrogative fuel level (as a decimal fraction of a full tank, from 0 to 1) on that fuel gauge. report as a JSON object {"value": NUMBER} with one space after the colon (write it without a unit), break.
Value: {"value": 0.625}
